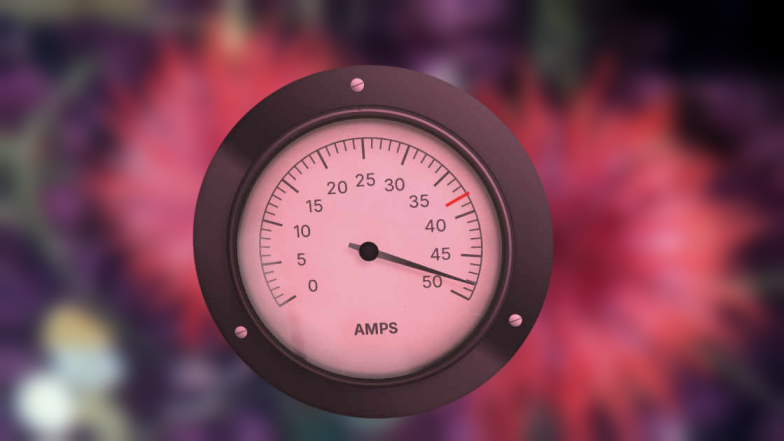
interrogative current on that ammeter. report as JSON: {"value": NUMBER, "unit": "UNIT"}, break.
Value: {"value": 48, "unit": "A"}
